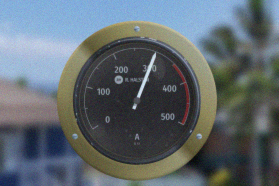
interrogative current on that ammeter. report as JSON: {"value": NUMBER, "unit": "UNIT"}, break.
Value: {"value": 300, "unit": "A"}
